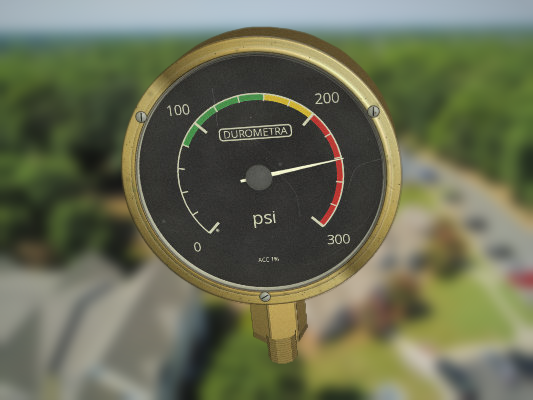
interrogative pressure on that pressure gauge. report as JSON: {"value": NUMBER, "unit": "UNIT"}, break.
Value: {"value": 240, "unit": "psi"}
